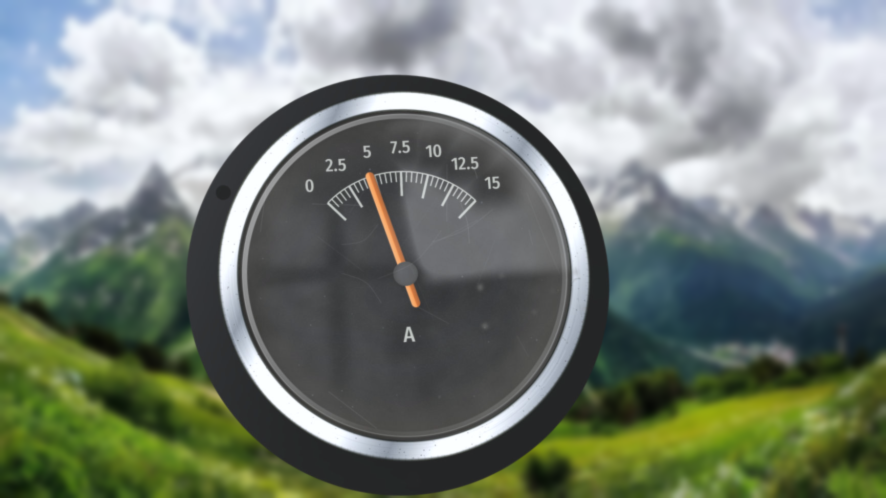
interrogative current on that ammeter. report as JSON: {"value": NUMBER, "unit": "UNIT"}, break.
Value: {"value": 4.5, "unit": "A"}
